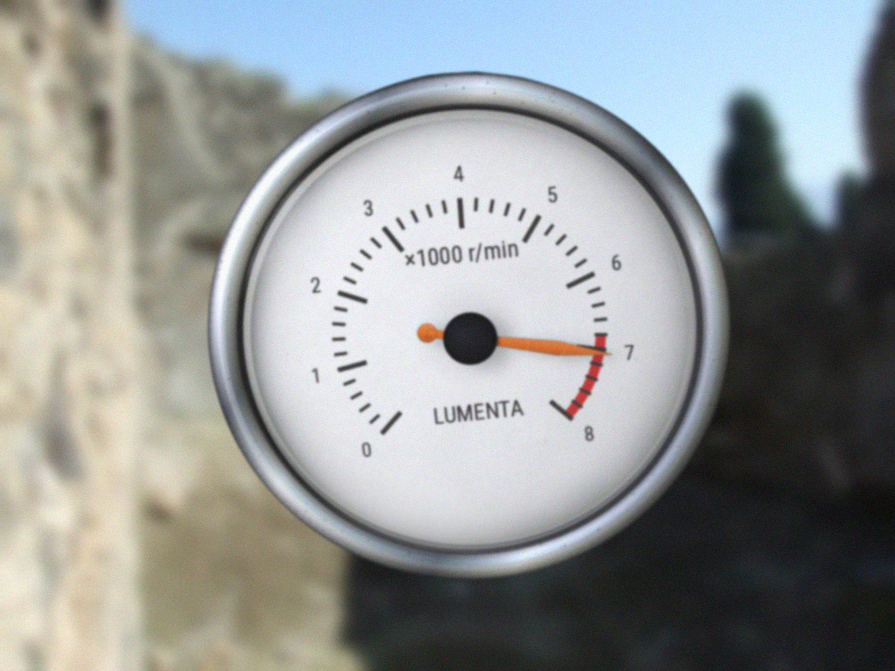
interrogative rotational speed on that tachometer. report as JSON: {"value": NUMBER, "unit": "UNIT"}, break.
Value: {"value": 7000, "unit": "rpm"}
